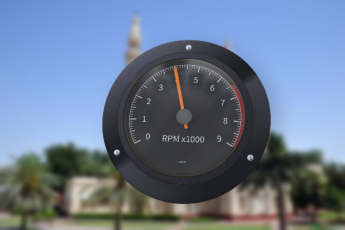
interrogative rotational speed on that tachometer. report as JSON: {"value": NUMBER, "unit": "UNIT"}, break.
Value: {"value": 4000, "unit": "rpm"}
